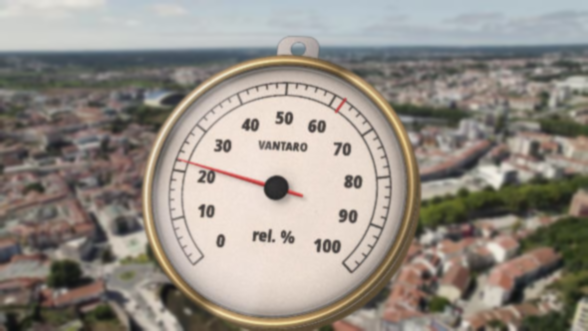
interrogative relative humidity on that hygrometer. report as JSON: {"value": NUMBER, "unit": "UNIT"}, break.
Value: {"value": 22, "unit": "%"}
